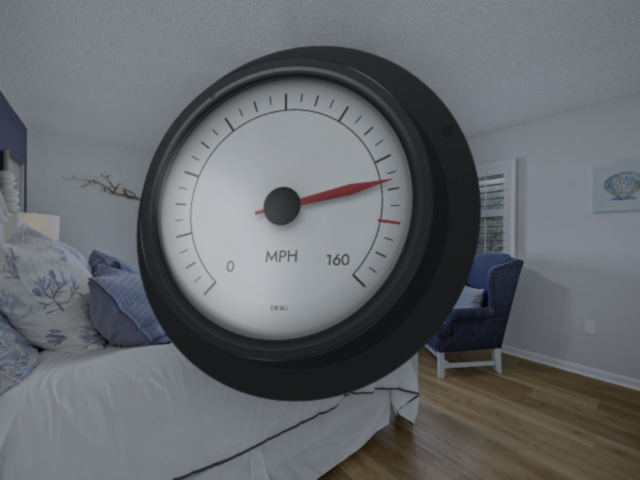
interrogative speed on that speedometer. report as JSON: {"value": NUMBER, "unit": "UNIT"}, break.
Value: {"value": 127.5, "unit": "mph"}
